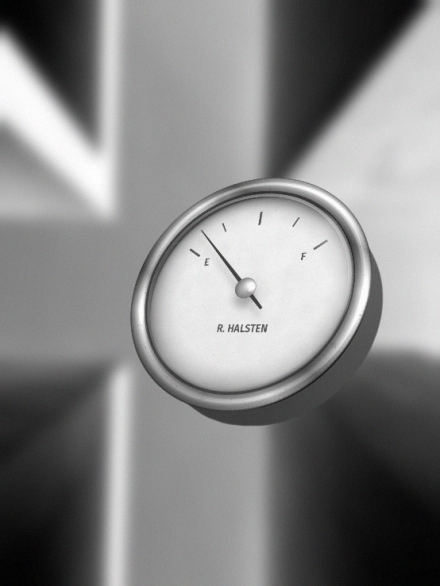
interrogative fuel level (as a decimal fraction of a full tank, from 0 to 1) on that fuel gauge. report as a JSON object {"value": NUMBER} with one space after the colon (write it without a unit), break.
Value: {"value": 0.125}
